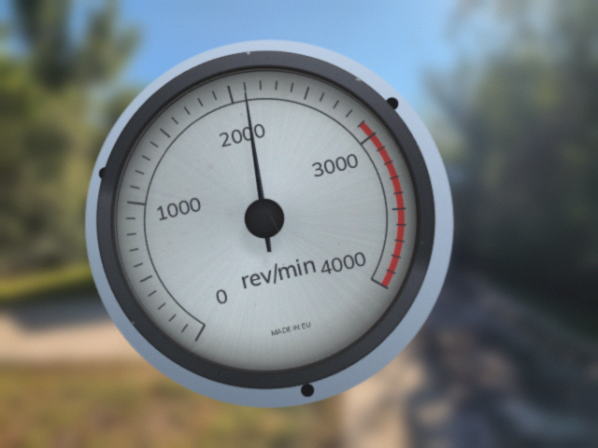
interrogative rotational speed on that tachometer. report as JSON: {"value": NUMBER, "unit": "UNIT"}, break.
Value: {"value": 2100, "unit": "rpm"}
